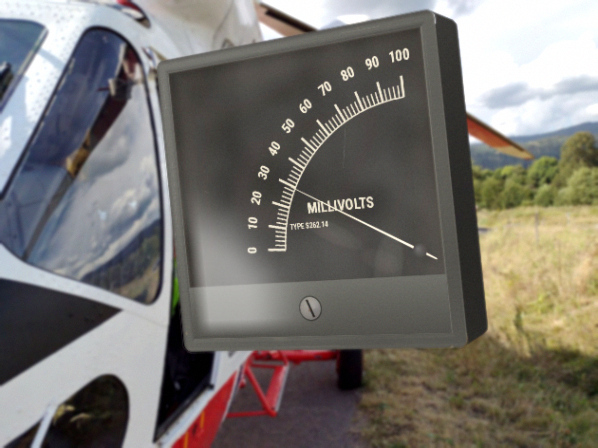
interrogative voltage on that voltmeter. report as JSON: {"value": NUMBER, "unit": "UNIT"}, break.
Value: {"value": 30, "unit": "mV"}
